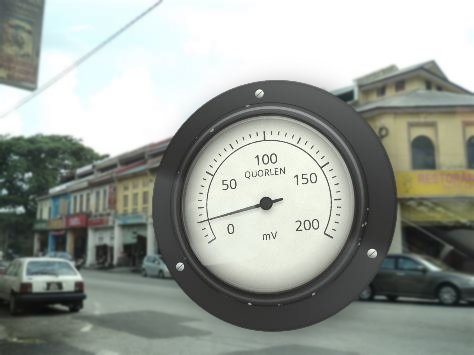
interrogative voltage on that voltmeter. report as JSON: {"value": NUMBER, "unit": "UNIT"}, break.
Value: {"value": 15, "unit": "mV"}
